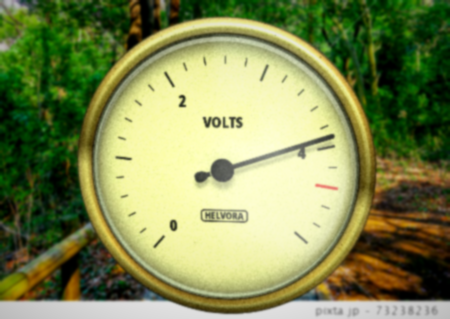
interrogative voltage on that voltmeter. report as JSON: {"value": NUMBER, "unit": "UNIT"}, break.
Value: {"value": 3.9, "unit": "V"}
